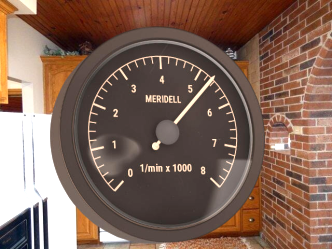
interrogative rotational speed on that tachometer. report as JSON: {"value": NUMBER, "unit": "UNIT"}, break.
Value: {"value": 5300, "unit": "rpm"}
